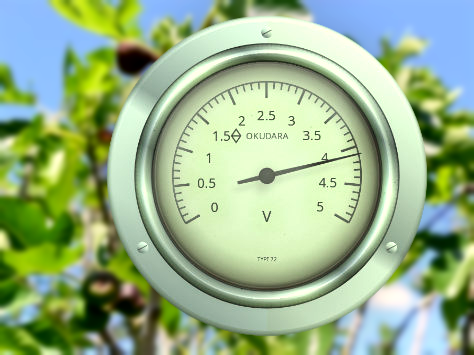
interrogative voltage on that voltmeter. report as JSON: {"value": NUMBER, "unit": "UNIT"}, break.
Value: {"value": 4.1, "unit": "V"}
